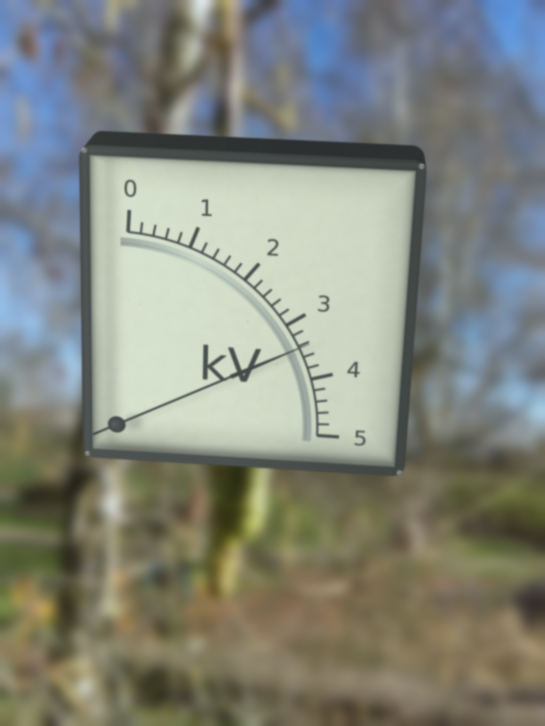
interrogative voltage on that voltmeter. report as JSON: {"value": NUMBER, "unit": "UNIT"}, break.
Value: {"value": 3.4, "unit": "kV"}
